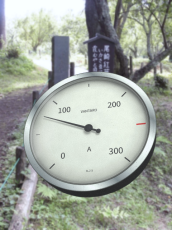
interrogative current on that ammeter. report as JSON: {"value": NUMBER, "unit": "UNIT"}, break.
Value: {"value": 75, "unit": "A"}
